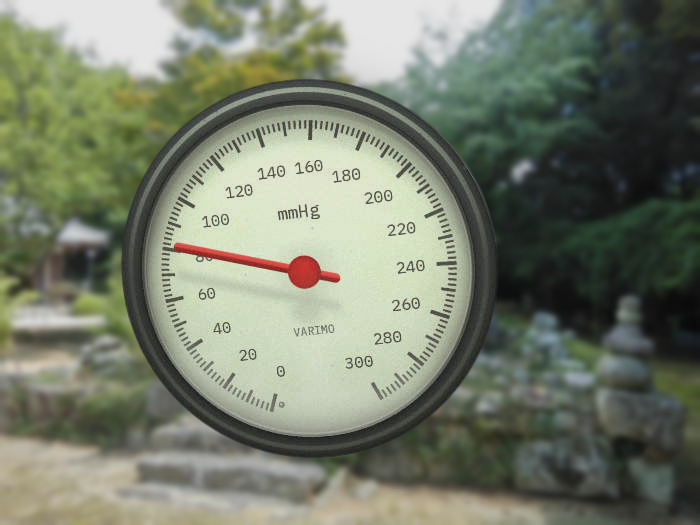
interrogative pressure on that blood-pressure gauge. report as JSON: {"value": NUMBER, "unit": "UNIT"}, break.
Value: {"value": 82, "unit": "mmHg"}
